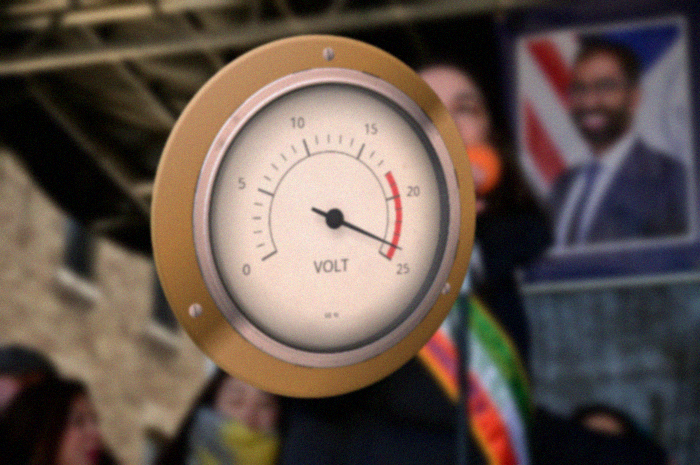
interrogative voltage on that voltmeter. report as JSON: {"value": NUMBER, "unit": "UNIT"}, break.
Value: {"value": 24, "unit": "V"}
